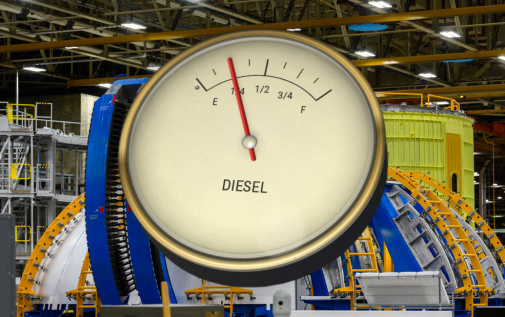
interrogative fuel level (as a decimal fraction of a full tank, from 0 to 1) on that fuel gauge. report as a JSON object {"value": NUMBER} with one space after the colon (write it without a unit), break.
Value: {"value": 0.25}
